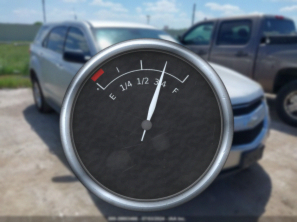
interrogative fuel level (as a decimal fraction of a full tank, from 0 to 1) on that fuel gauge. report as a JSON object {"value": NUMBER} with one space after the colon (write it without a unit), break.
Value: {"value": 0.75}
